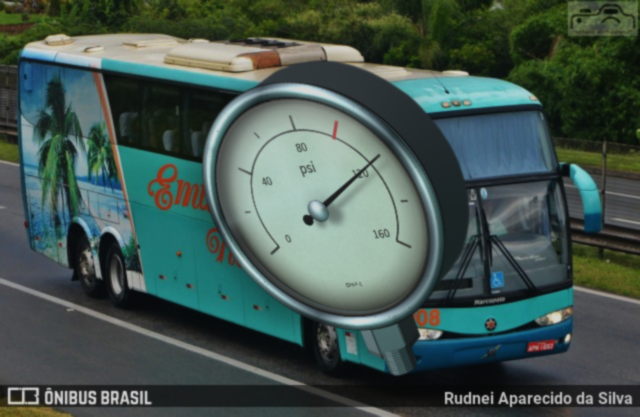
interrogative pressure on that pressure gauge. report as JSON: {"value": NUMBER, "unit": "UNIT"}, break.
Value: {"value": 120, "unit": "psi"}
